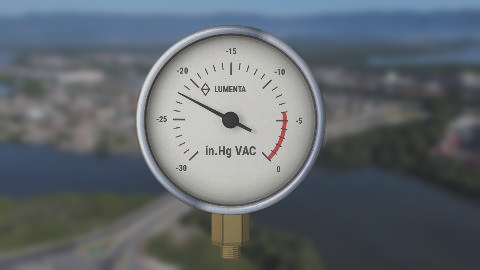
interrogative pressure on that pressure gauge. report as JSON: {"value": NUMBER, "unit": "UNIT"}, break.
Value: {"value": -22, "unit": "inHg"}
